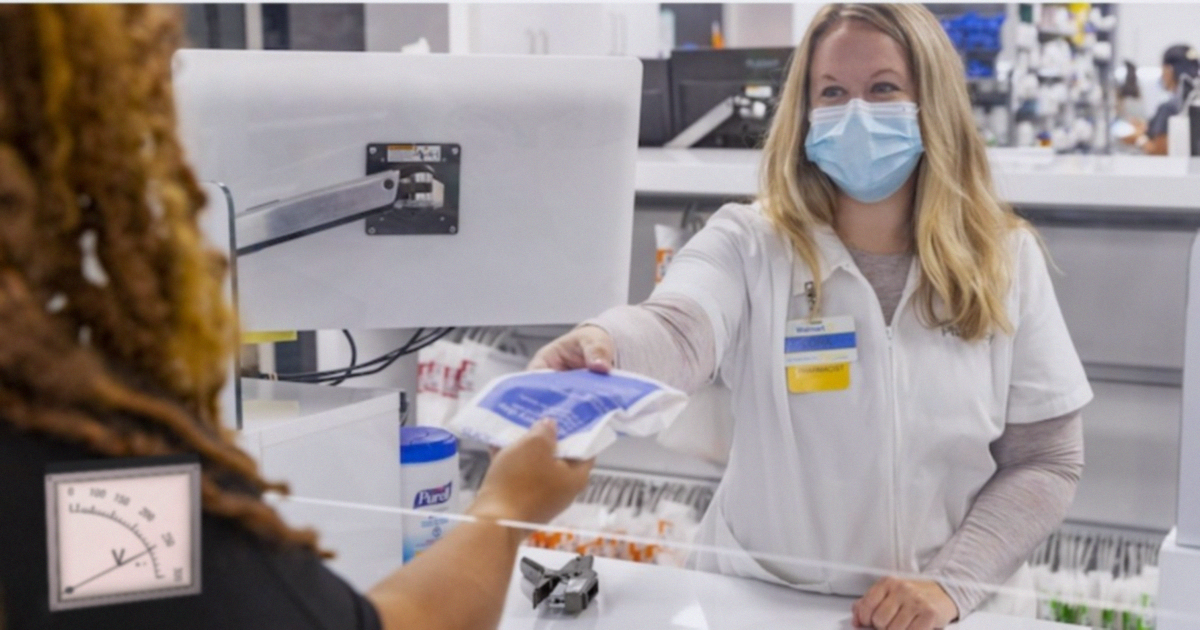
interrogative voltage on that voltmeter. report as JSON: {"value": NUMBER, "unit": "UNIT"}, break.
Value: {"value": 250, "unit": "V"}
